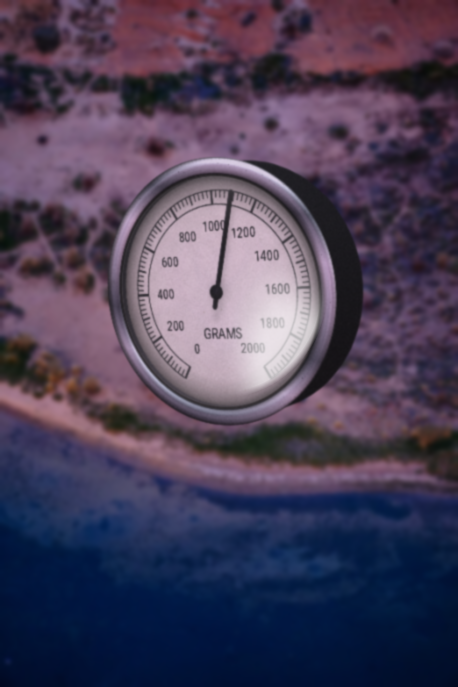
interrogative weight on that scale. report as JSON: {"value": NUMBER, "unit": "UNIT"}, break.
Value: {"value": 1100, "unit": "g"}
